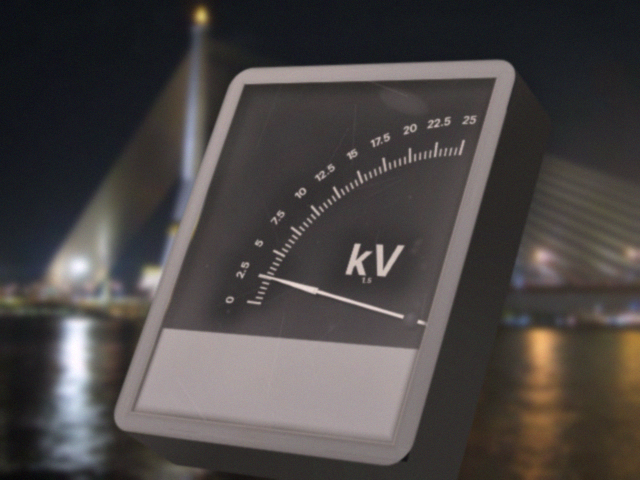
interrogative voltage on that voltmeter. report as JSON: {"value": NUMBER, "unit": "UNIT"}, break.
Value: {"value": 2.5, "unit": "kV"}
